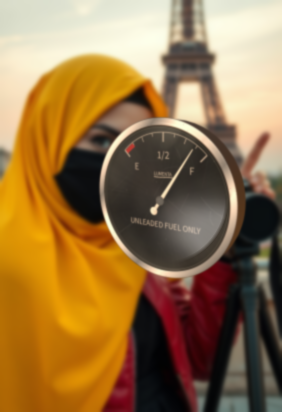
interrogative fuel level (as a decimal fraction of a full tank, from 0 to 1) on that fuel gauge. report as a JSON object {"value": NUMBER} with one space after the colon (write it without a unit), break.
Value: {"value": 0.875}
